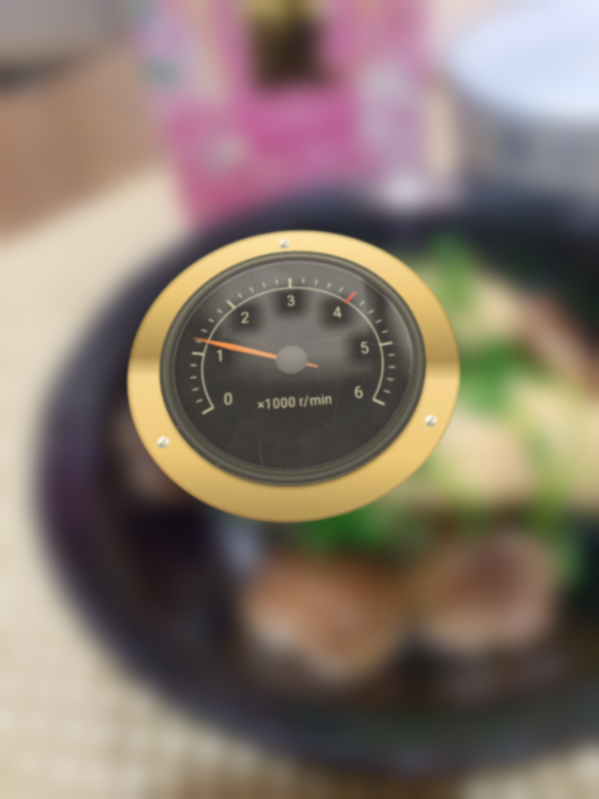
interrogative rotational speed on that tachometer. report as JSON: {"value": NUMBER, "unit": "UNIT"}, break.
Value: {"value": 1200, "unit": "rpm"}
